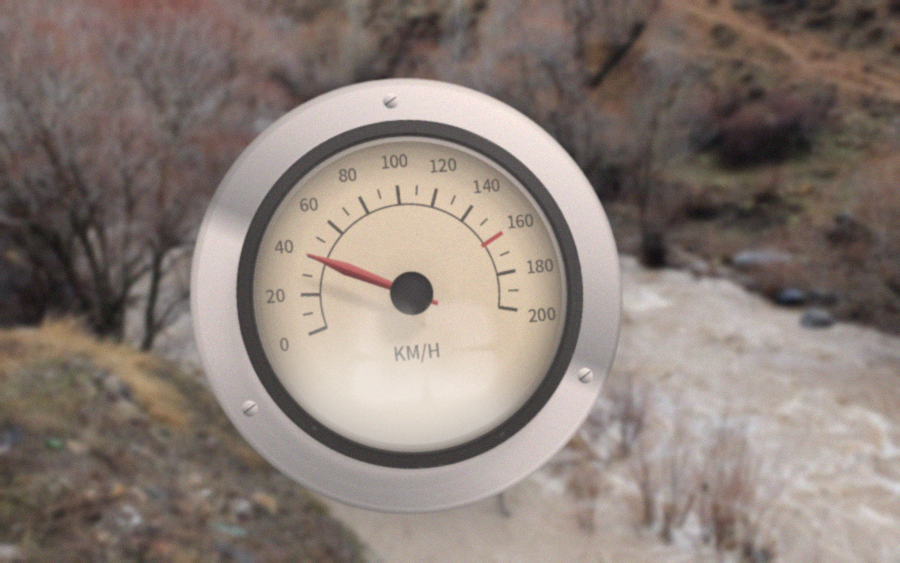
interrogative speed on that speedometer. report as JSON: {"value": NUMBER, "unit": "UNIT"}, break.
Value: {"value": 40, "unit": "km/h"}
